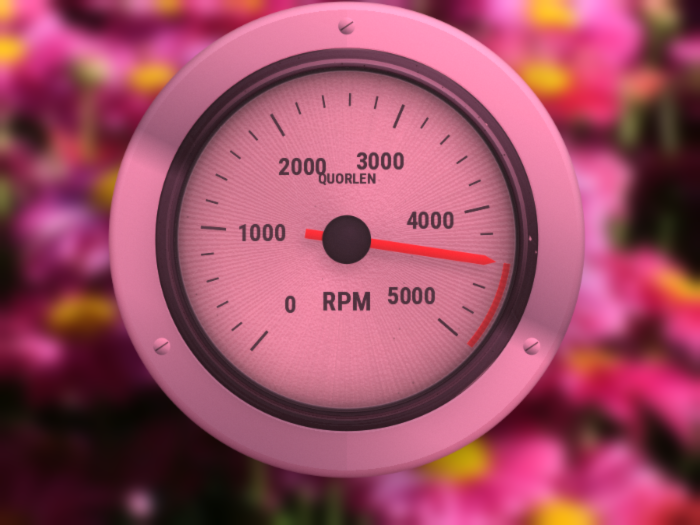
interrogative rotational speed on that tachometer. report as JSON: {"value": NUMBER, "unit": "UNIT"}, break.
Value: {"value": 4400, "unit": "rpm"}
